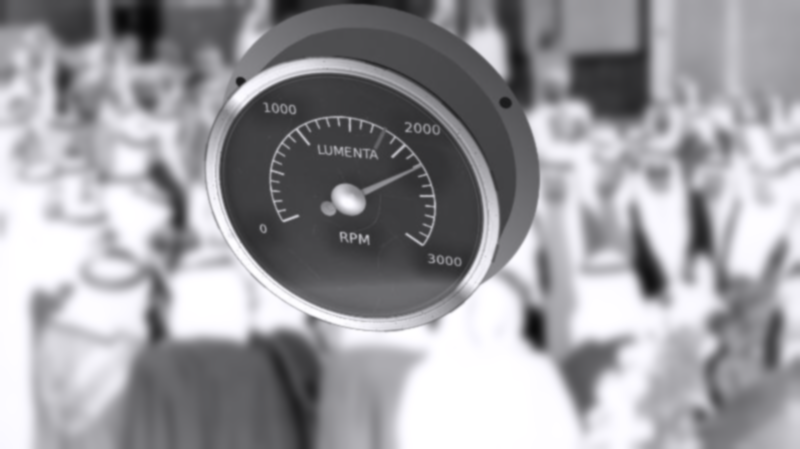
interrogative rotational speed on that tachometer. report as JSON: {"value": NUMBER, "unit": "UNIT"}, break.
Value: {"value": 2200, "unit": "rpm"}
